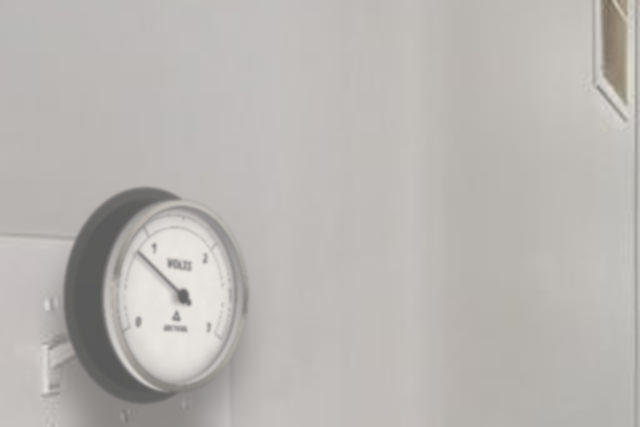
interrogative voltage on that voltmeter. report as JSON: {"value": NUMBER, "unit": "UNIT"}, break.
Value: {"value": 0.75, "unit": "V"}
